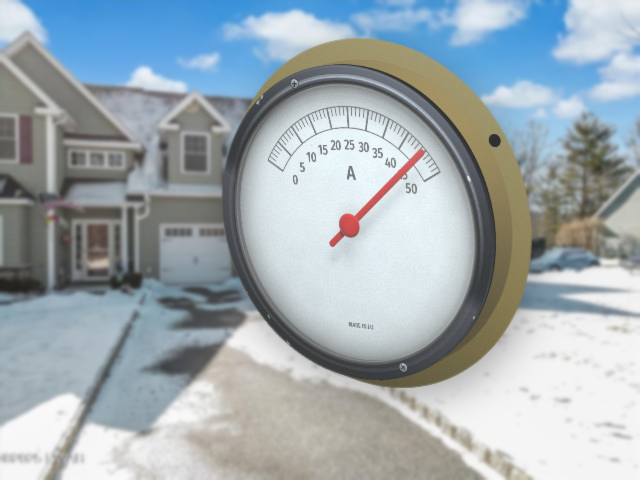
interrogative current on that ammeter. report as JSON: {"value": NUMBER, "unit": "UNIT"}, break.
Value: {"value": 45, "unit": "A"}
